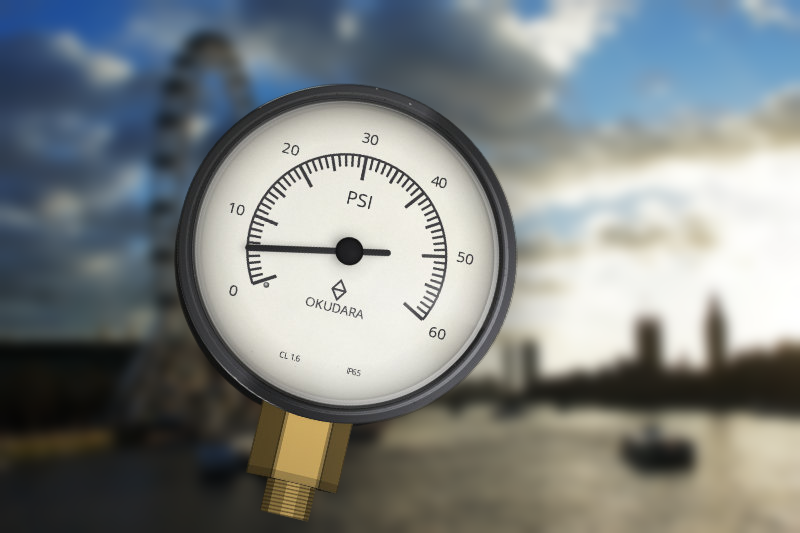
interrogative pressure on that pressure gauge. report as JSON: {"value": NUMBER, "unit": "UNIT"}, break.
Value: {"value": 5, "unit": "psi"}
